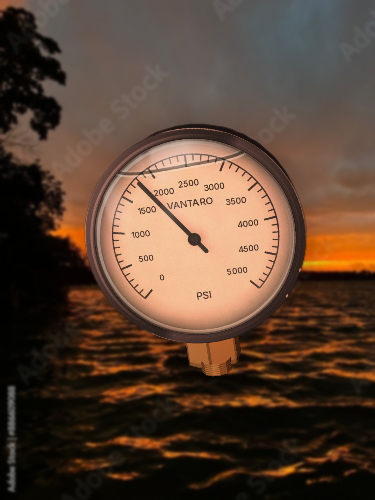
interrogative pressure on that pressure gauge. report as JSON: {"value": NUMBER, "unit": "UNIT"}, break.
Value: {"value": 1800, "unit": "psi"}
